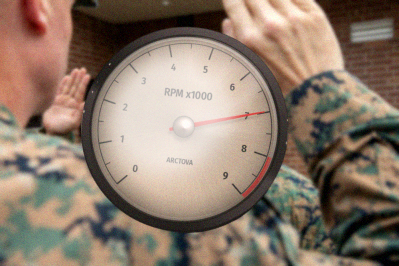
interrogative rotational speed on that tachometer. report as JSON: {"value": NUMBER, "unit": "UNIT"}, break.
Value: {"value": 7000, "unit": "rpm"}
